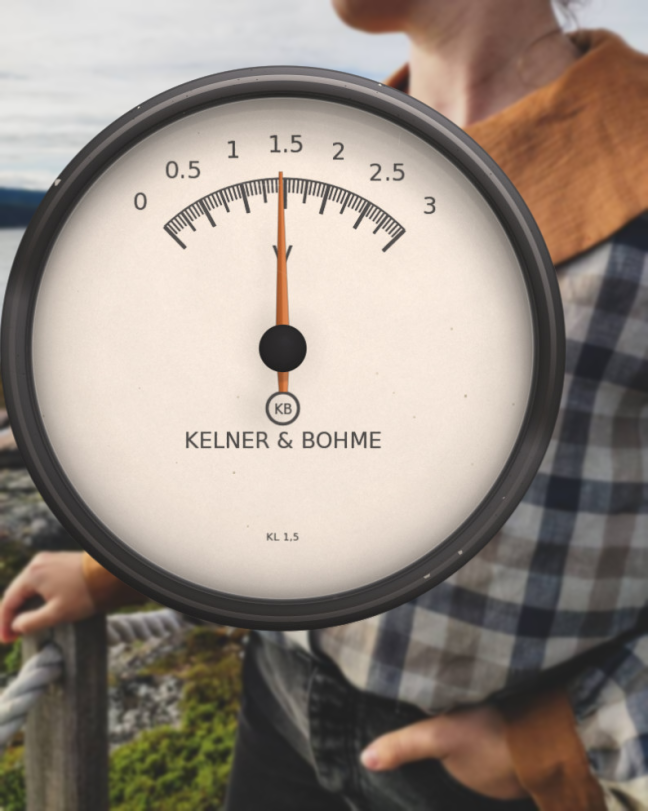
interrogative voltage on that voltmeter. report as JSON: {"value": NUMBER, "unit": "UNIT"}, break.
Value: {"value": 1.45, "unit": "V"}
